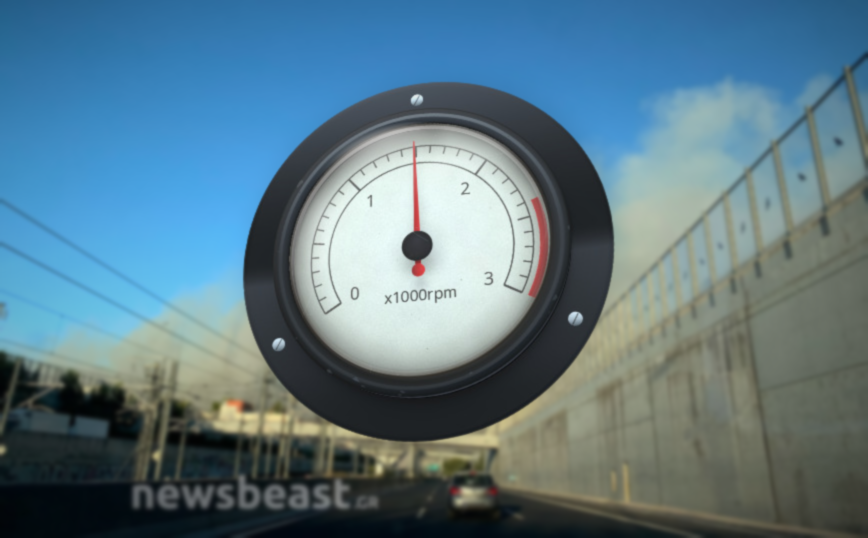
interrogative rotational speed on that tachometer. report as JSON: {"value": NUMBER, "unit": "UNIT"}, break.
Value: {"value": 1500, "unit": "rpm"}
